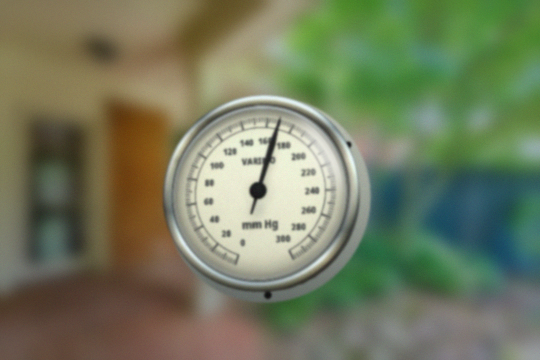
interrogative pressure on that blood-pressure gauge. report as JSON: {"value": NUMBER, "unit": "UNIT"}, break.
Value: {"value": 170, "unit": "mmHg"}
